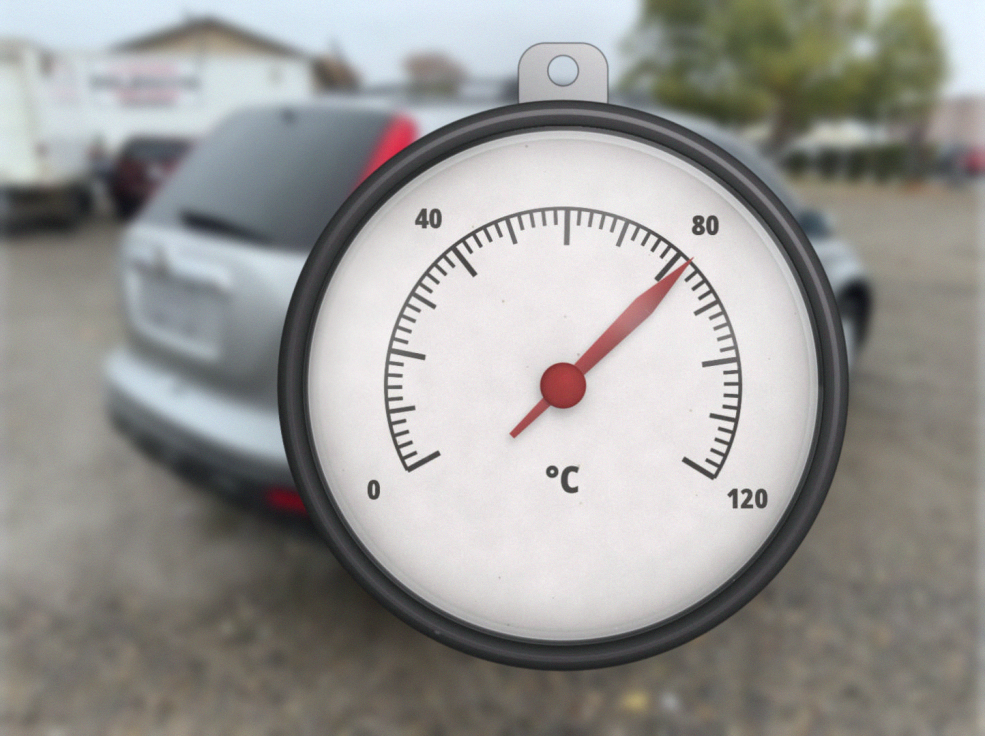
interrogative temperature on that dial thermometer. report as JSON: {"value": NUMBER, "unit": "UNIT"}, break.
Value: {"value": 82, "unit": "°C"}
